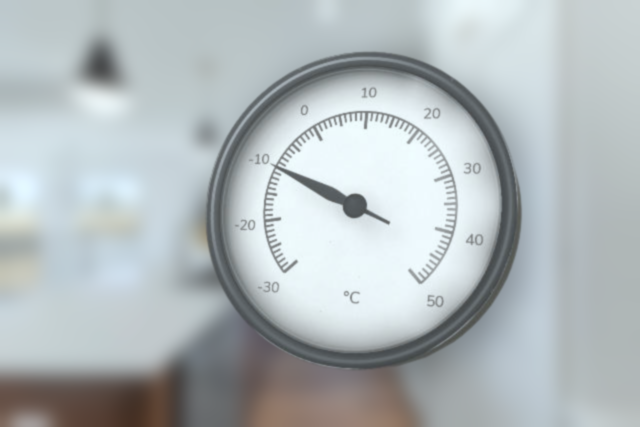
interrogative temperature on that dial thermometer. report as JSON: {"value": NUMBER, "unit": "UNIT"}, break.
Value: {"value": -10, "unit": "°C"}
